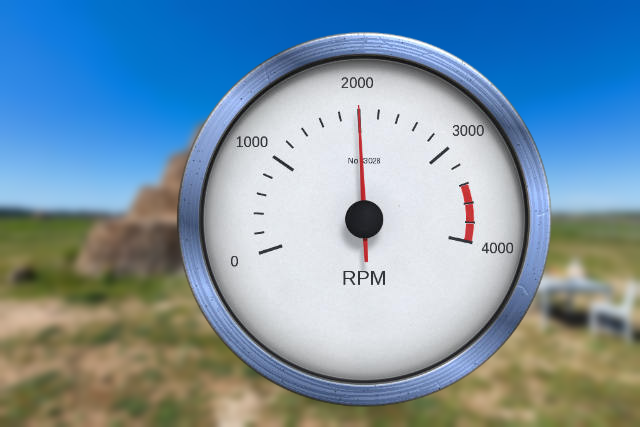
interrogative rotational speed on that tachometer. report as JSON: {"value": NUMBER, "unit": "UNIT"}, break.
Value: {"value": 2000, "unit": "rpm"}
